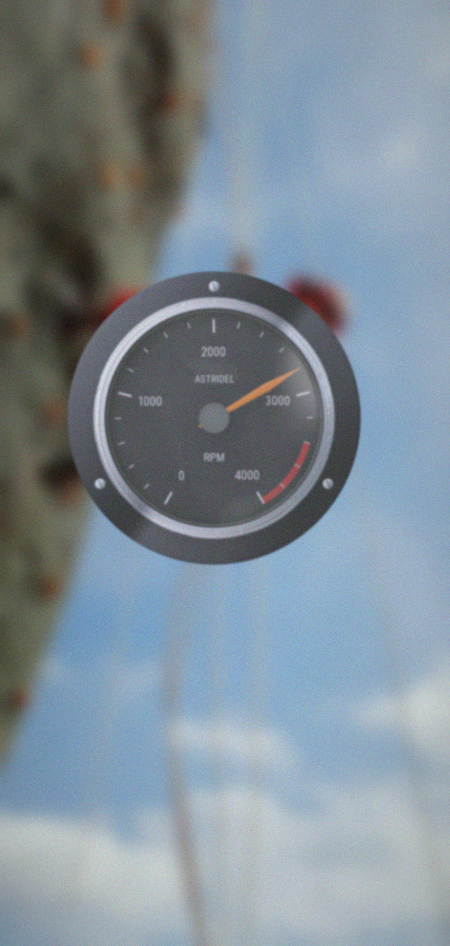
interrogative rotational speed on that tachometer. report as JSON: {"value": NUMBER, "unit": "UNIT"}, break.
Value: {"value": 2800, "unit": "rpm"}
